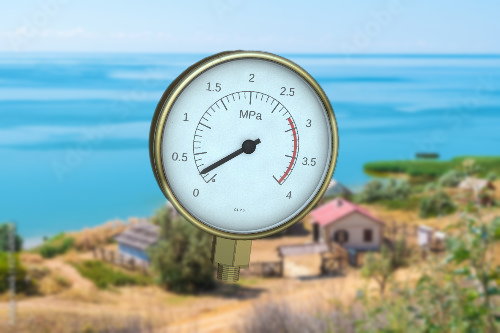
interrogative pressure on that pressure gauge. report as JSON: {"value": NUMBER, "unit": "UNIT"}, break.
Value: {"value": 0.2, "unit": "MPa"}
